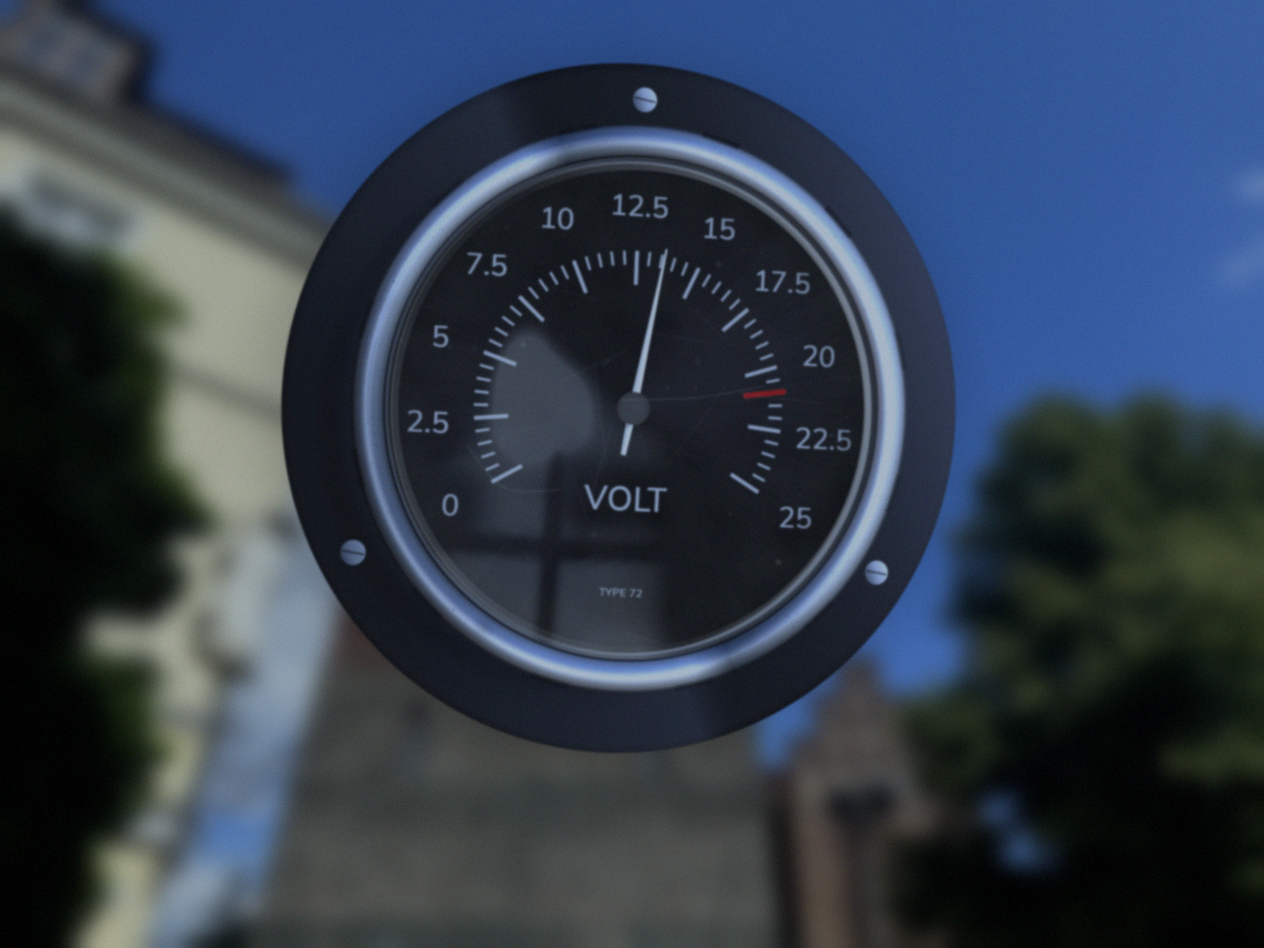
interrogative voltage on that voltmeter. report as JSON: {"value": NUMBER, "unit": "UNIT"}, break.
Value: {"value": 13.5, "unit": "V"}
